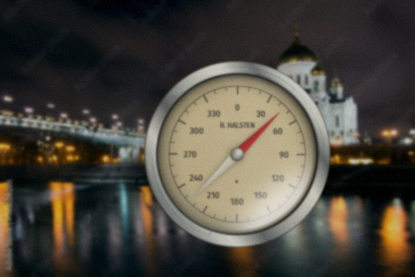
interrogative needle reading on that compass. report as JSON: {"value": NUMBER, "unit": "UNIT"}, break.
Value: {"value": 45, "unit": "°"}
